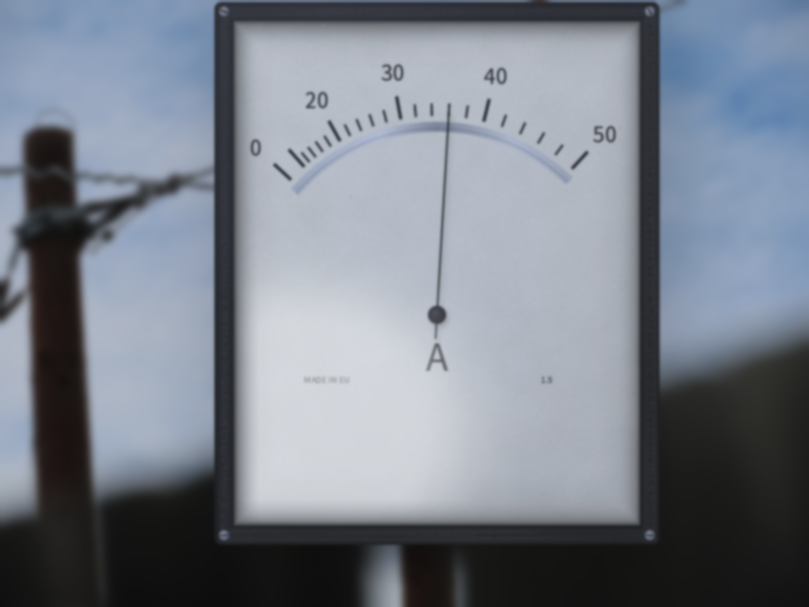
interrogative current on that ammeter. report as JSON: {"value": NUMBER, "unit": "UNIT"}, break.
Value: {"value": 36, "unit": "A"}
